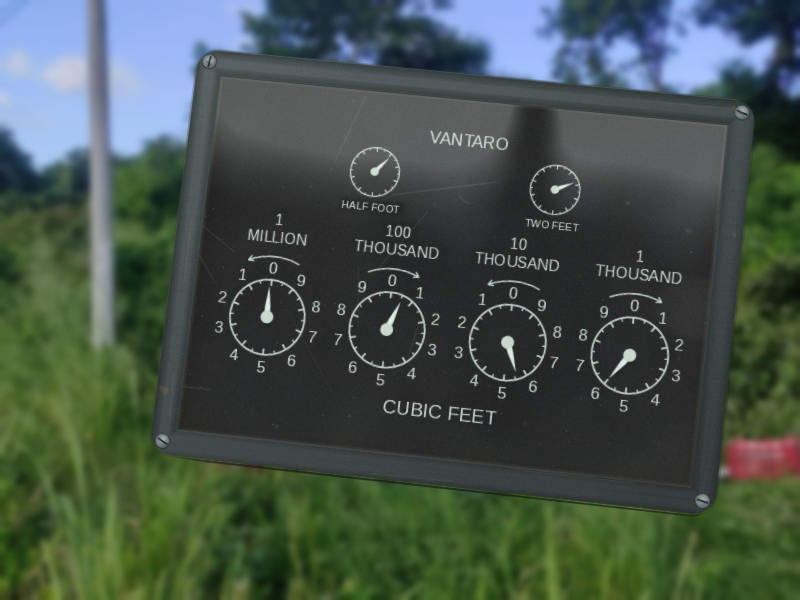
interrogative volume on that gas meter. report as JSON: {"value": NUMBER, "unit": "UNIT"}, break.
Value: {"value": 5600, "unit": "ft³"}
